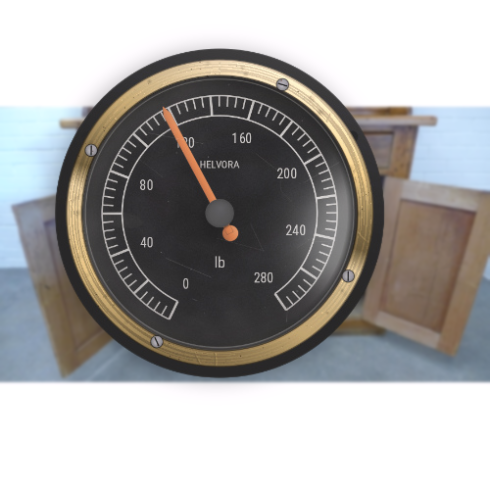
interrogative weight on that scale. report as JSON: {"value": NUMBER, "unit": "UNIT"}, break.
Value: {"value": 118, "unit": "lb"}
